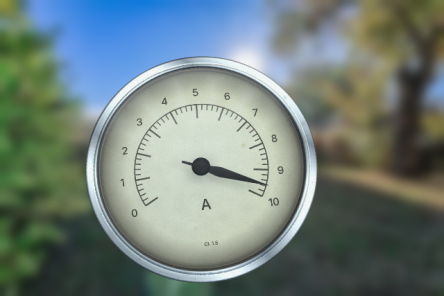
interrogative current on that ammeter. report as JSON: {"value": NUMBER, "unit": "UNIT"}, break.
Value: {"value": 9.6, "unit": "A"}
